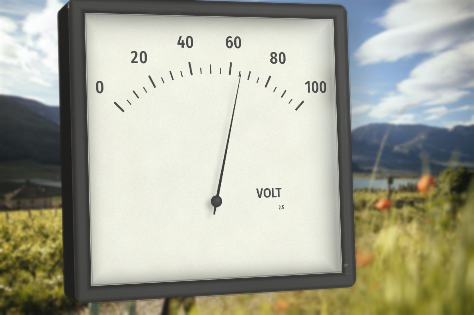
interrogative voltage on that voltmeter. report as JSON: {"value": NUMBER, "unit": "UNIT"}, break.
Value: {"value": 65, "unit": "V"}
